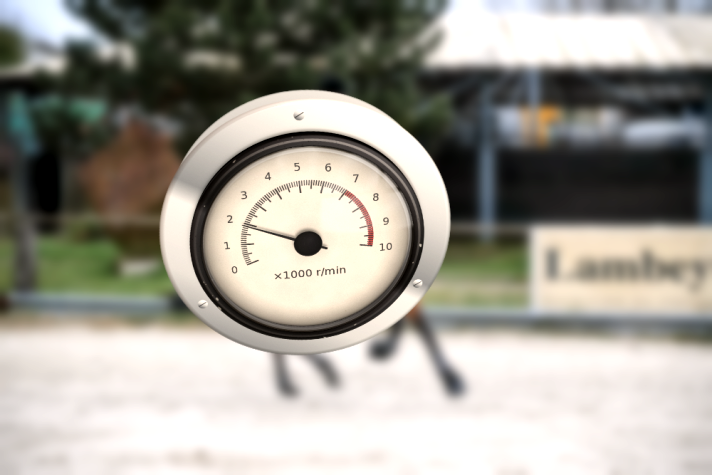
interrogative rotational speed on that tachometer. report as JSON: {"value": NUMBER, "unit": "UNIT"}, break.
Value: {"value": 2000, "unit": "rpm"}
